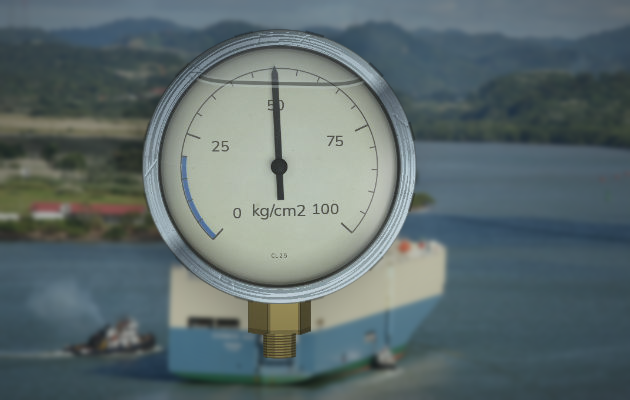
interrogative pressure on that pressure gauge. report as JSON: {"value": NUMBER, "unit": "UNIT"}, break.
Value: {"value": 50, "unit": "kg/cm²"}
